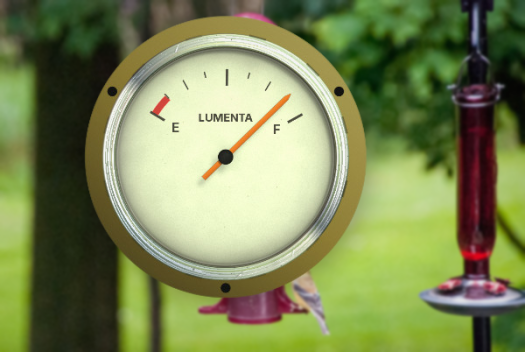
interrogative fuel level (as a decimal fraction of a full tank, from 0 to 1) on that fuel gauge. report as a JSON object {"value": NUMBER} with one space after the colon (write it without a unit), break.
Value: {"value": 0.875}
